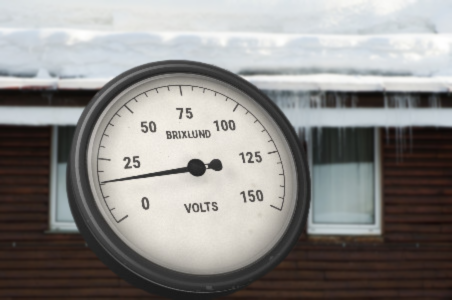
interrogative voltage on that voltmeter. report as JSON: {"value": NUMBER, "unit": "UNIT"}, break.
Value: {"value": 15, "unit": "V"}
